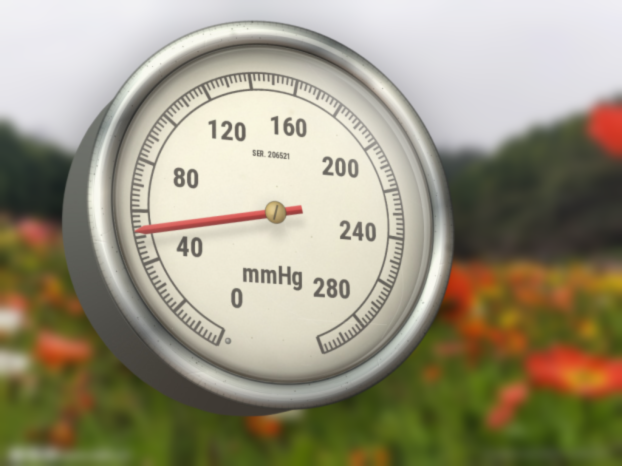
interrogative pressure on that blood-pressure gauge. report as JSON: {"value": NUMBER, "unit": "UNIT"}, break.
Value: {"value": 52, "unit": "mmHg"}
